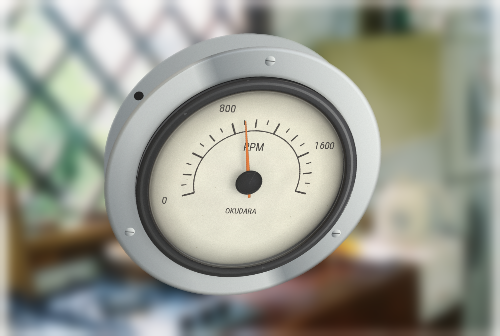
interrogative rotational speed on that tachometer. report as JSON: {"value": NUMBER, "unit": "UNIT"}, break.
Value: {"value": 900, "unit": "rpm"}
